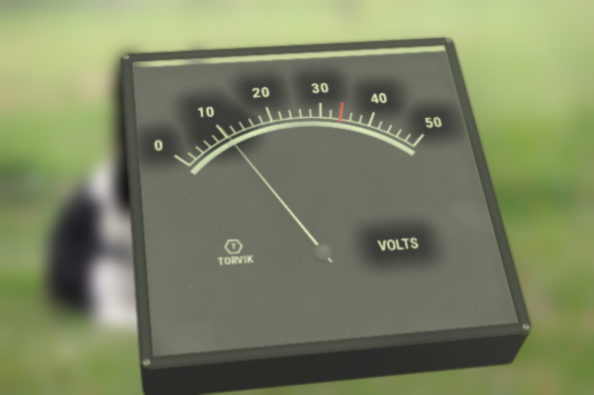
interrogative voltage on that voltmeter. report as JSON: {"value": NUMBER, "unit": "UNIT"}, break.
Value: {"value": 10, "unit": "V"}
